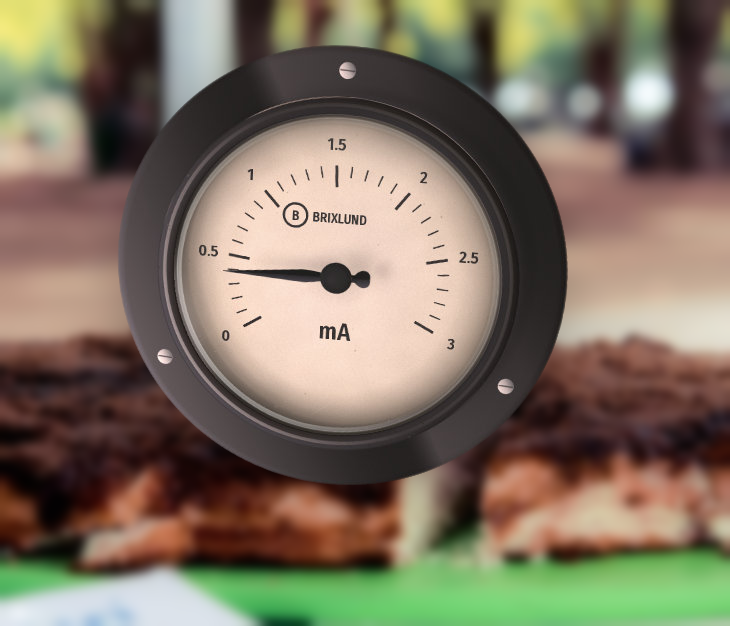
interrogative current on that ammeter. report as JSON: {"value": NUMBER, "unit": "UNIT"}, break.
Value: {"value": 0.4, "unit": "mA"}
